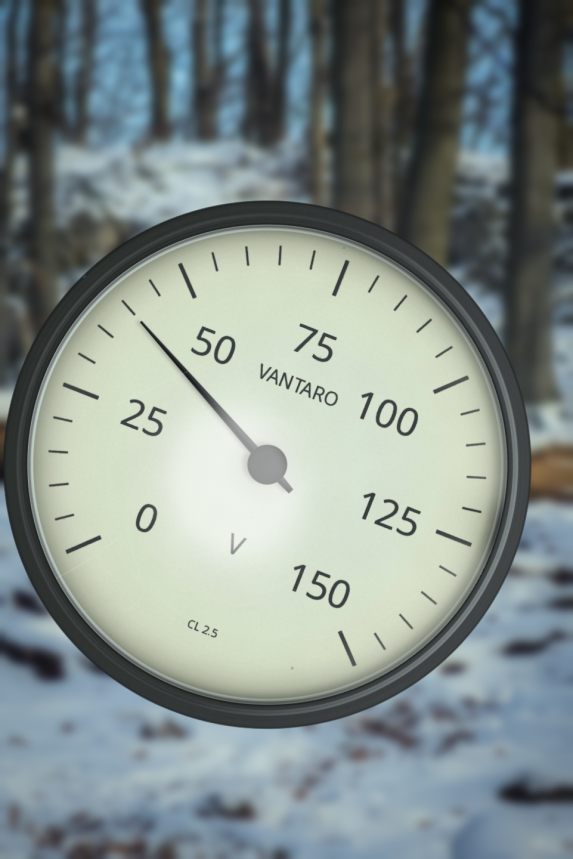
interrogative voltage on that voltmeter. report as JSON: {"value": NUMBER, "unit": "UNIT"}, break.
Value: {"value": 40, "unit": "V"}
